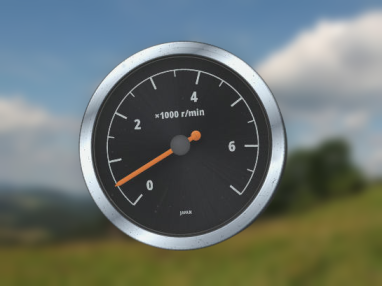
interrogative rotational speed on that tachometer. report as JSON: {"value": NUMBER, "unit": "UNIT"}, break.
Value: {"value": 500, "unit": "rpm"}
